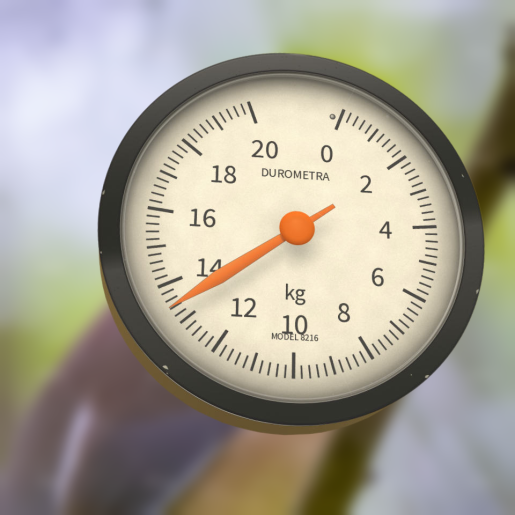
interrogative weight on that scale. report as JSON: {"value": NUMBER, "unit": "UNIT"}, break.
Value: {"value": 13.4, "unit": "kg"}
